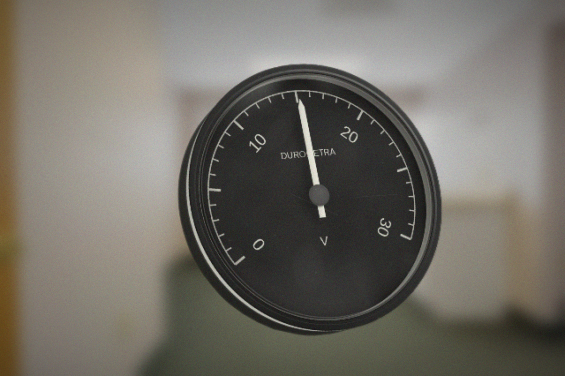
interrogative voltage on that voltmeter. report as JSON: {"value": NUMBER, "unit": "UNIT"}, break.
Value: {"value": 15, "unit": "V"}
